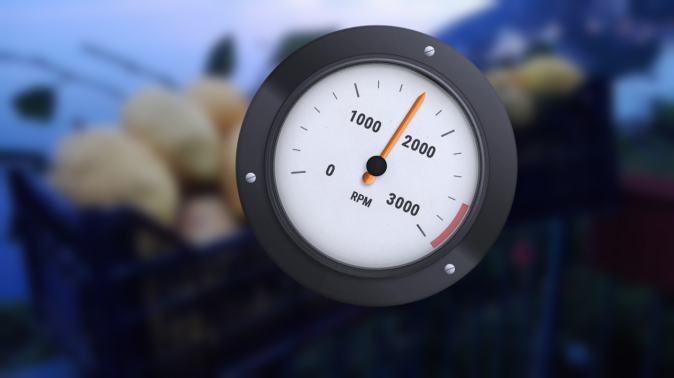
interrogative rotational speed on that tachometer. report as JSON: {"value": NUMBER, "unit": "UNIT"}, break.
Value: {"value": 1600, "unit": "rpm"}
